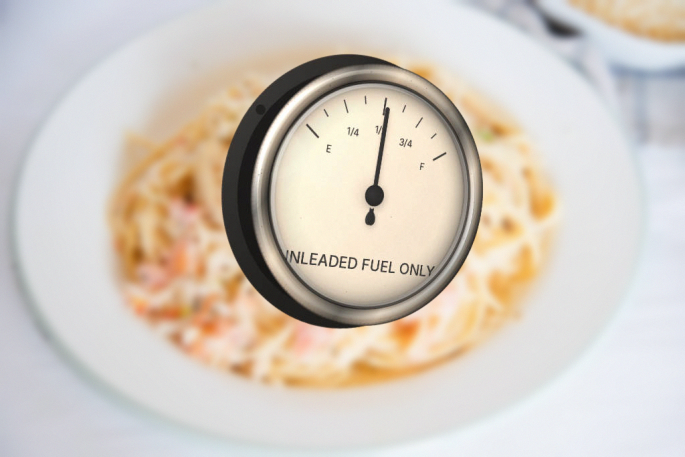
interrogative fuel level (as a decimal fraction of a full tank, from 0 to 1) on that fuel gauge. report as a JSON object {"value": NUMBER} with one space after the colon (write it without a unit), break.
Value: {"value": 0.5}
